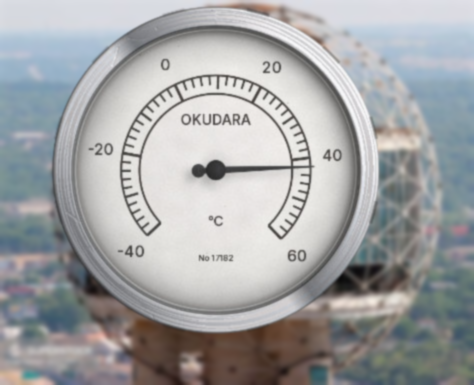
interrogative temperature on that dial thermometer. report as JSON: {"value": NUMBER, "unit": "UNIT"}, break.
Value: {"value": 42, "unit": "°C"}
